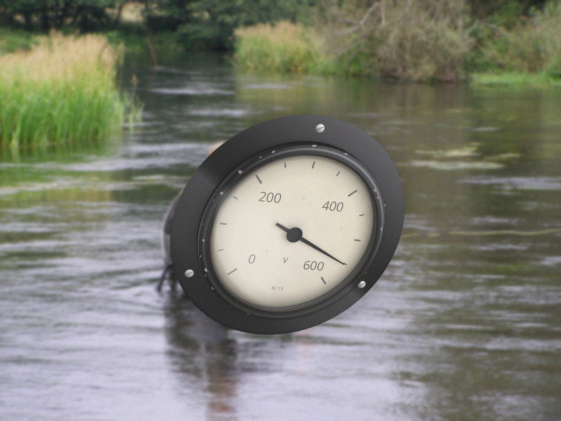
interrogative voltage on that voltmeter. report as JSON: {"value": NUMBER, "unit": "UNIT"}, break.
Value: {"value": 550, "unit": "V"}
